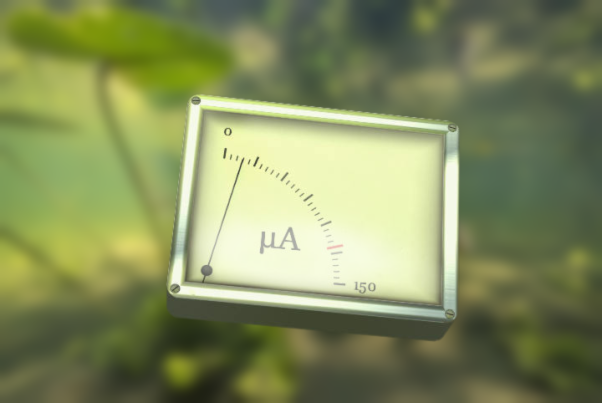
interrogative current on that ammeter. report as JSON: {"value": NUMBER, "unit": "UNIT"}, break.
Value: {"value": 15, "unit": "µA"}
